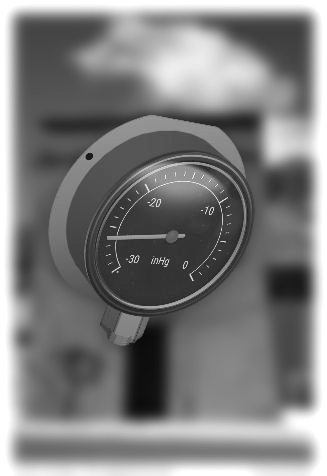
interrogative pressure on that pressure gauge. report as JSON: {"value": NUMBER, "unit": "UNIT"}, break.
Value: {"value": -26, "unit": "inHg"}
